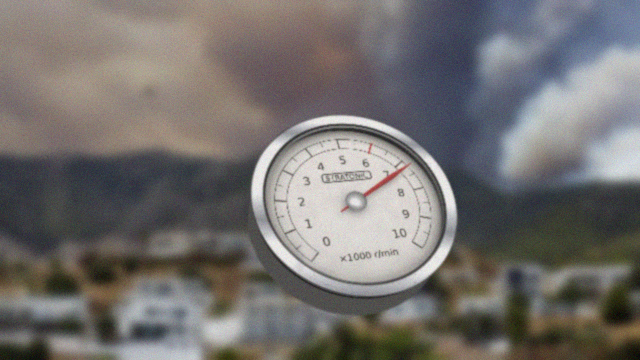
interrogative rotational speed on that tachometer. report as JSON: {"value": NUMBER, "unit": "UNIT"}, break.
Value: {"value": 7250, "unit": "rpm"}
